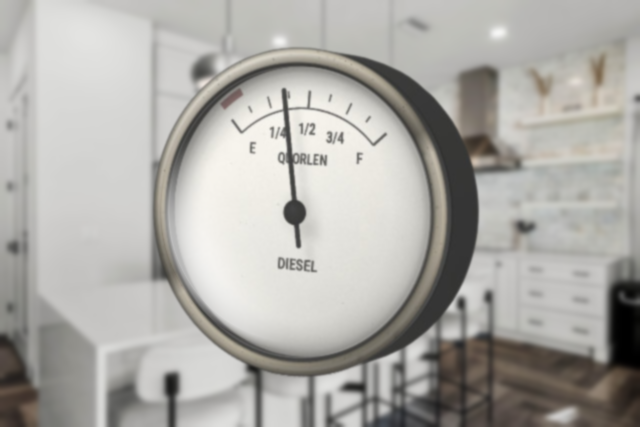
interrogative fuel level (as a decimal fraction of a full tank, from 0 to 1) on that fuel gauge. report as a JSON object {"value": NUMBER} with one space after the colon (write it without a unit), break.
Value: {"value": 0.375}
